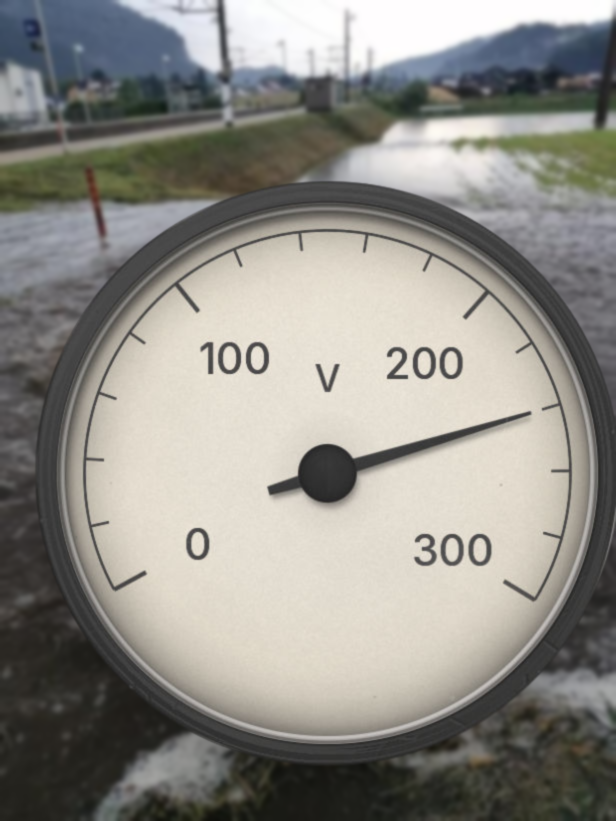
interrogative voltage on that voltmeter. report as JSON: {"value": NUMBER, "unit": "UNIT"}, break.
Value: {"value": 240, "unit": "V"}
